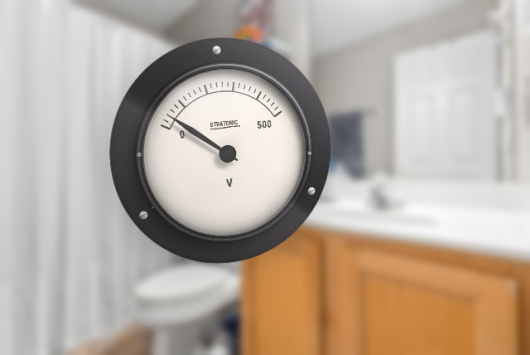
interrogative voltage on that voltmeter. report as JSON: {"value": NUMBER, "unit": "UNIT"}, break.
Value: {"value": 40, "unit": "V"}
